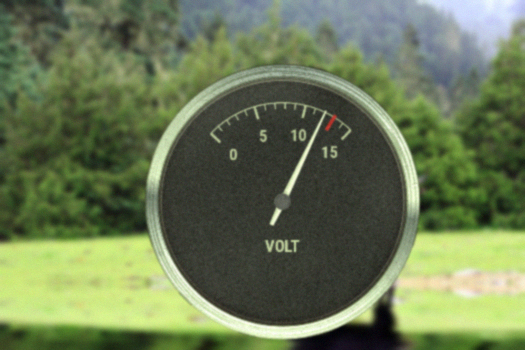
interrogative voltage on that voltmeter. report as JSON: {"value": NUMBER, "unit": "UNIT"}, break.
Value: {"value": 12, "unit": "V"}
